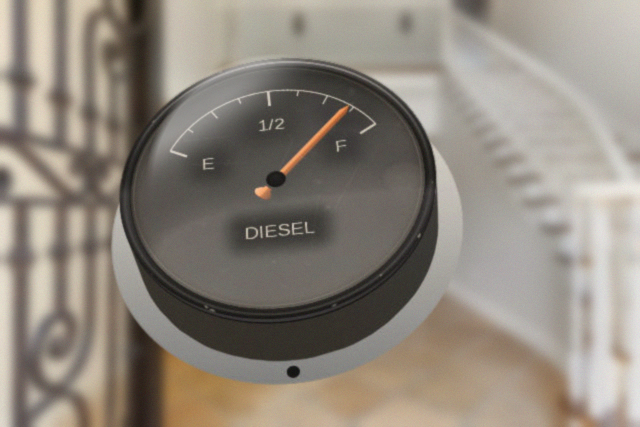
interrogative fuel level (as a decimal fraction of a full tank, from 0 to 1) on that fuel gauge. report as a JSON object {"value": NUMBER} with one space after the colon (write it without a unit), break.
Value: {"value": 0.875}
